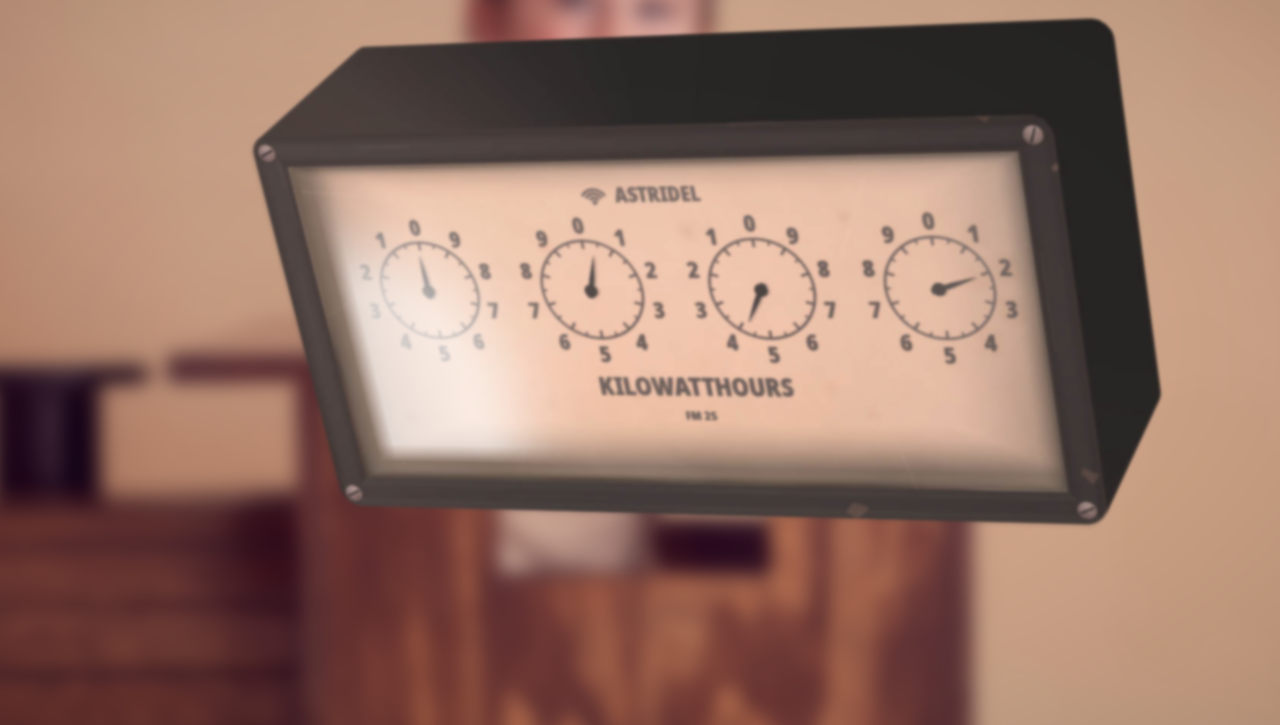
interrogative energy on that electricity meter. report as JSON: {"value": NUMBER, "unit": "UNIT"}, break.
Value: {"value": 42, "unit": "kWh"}
